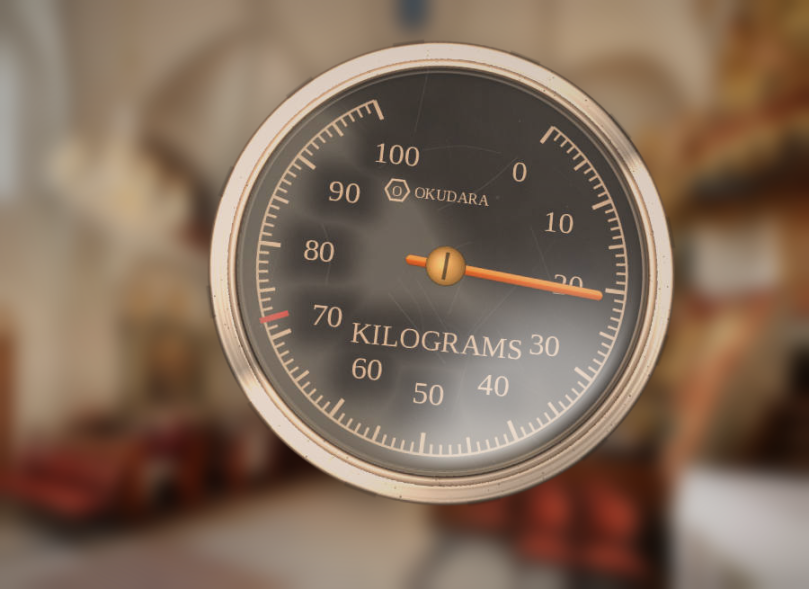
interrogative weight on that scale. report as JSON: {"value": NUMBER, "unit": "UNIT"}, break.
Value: {"value": 21, "unit": "kg"}
